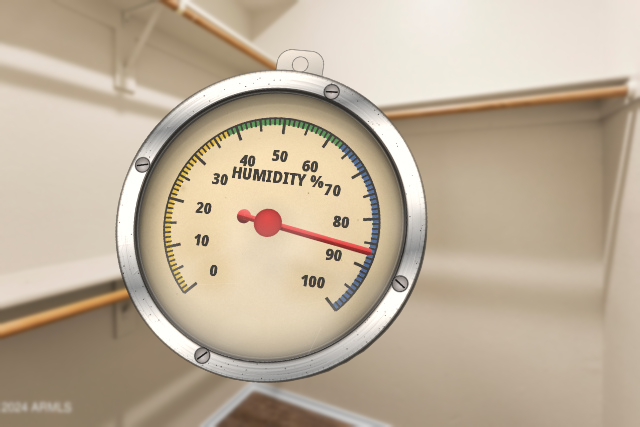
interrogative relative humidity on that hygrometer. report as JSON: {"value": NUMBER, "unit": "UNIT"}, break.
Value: {"value": 87, "unit": "%"}
